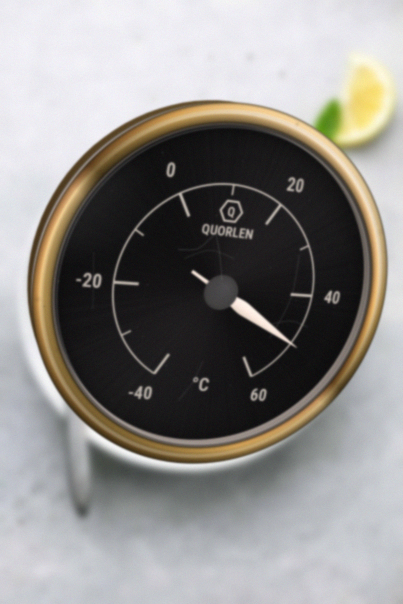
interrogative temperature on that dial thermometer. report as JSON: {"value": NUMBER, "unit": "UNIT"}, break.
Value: {"value": 50, "unit": "°C"}
